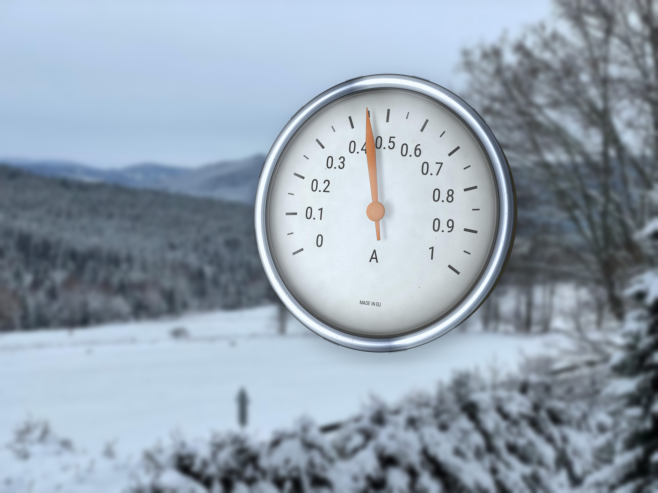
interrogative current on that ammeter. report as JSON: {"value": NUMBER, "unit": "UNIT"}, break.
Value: {"value": 0.45, "unit": "A"}
